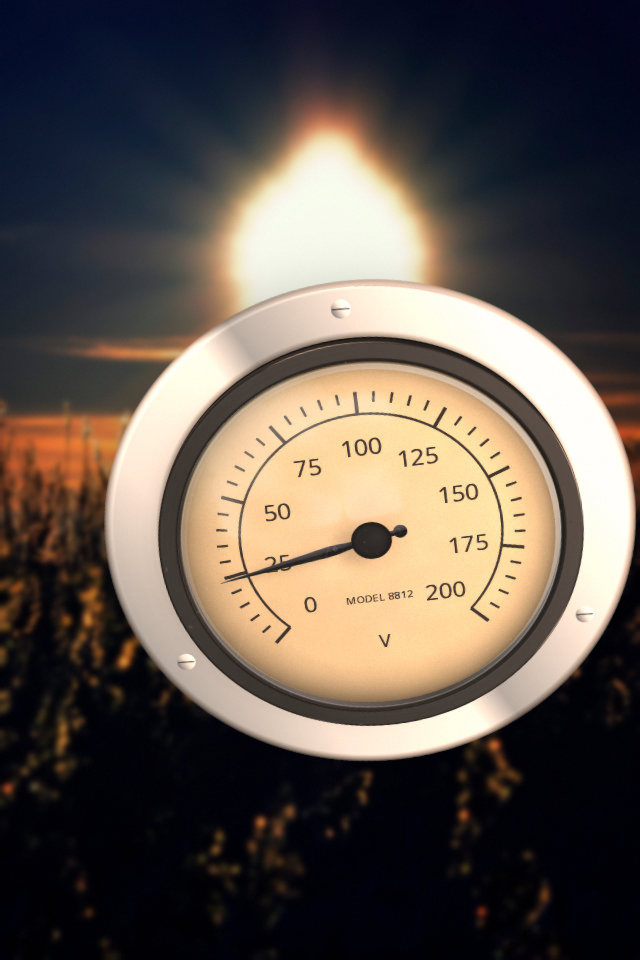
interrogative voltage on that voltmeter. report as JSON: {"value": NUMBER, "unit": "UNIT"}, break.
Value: {"value": 25, "unit": "V"}
